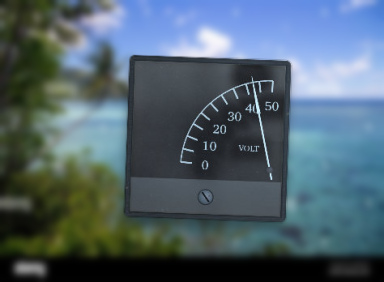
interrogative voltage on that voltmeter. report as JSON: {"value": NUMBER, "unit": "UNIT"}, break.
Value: {"value": 42.5, "unit": "V"}
